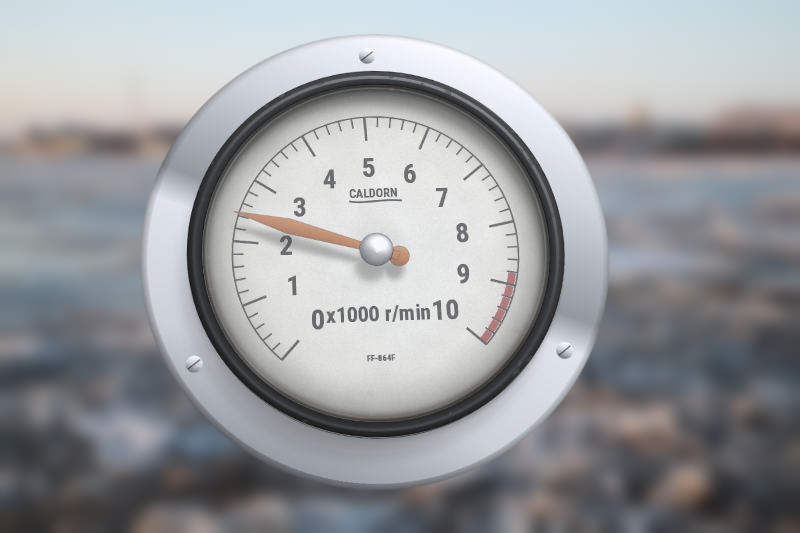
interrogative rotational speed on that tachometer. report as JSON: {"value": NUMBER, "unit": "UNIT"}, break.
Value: {"value": 2400, "unit": "rpm"}
